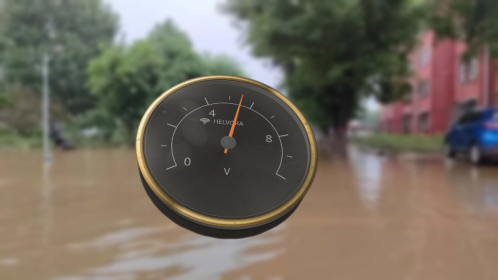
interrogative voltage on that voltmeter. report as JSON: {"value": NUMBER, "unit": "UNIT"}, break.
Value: {"value": 5.5, "unit": "V"}
